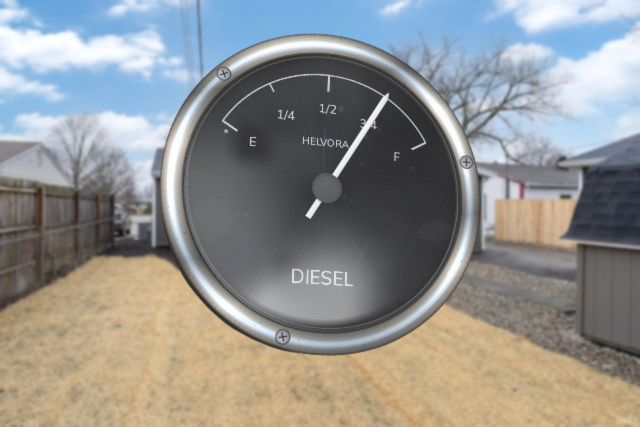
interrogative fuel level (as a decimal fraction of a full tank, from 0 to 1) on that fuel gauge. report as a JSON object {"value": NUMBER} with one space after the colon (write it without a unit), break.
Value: {"value": 0.75}
